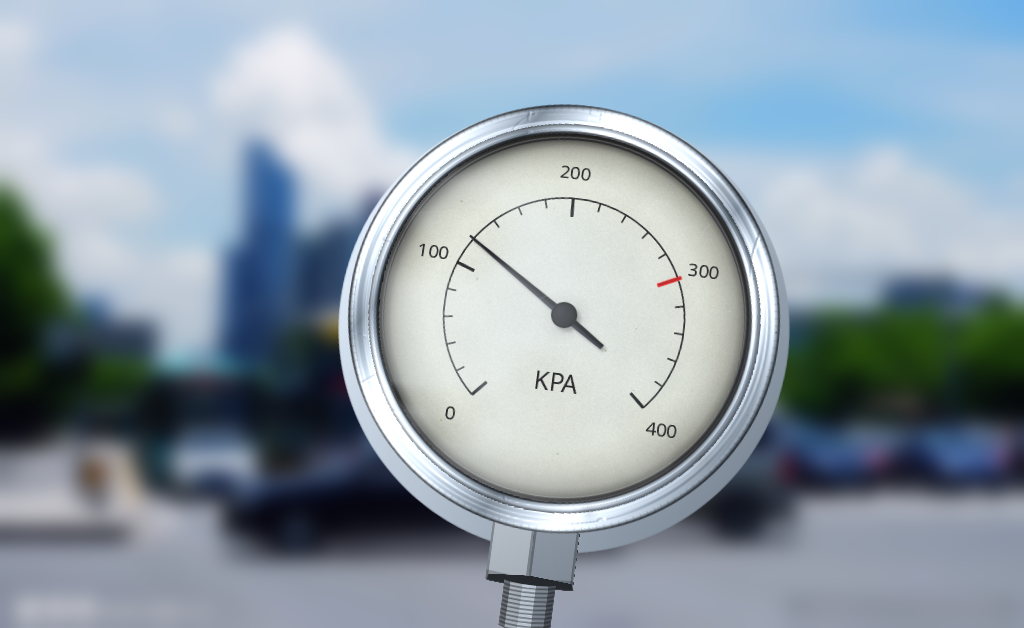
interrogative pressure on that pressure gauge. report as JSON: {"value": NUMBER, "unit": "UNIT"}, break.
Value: {"value": 120, "unit": "kPa"}
